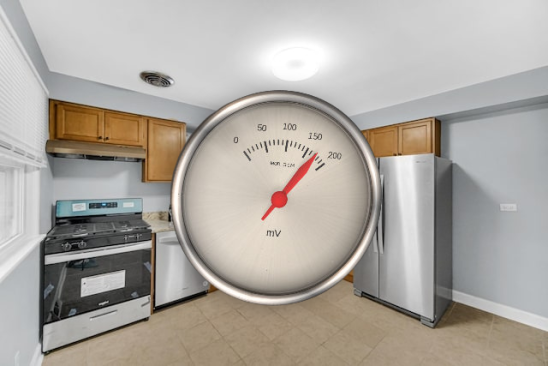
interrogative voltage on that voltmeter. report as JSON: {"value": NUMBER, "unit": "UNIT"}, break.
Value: {"value": 170, "unit": "mV"}
